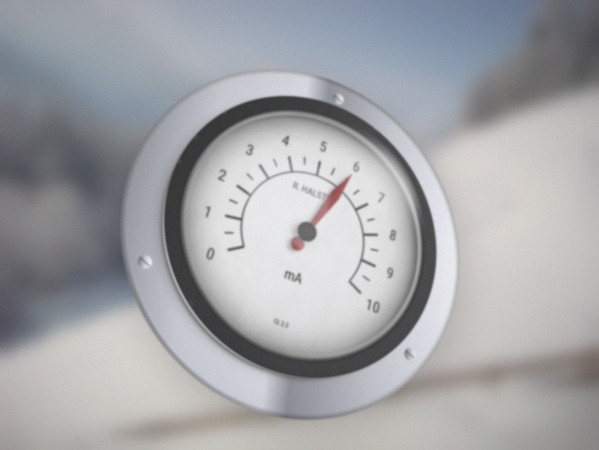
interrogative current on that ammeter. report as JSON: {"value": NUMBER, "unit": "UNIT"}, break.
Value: {"value": 6, "unit": "mA"}
